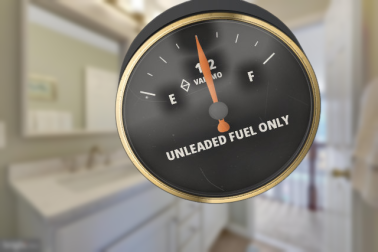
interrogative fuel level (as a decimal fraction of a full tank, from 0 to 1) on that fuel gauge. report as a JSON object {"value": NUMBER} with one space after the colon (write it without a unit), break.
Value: {"value": 0.5}
